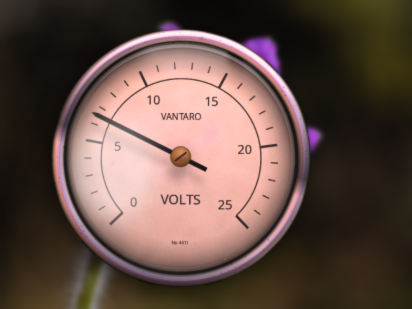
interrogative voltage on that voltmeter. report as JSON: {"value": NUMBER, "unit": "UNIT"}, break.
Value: {"value": 6.5, "unit": "V"}
